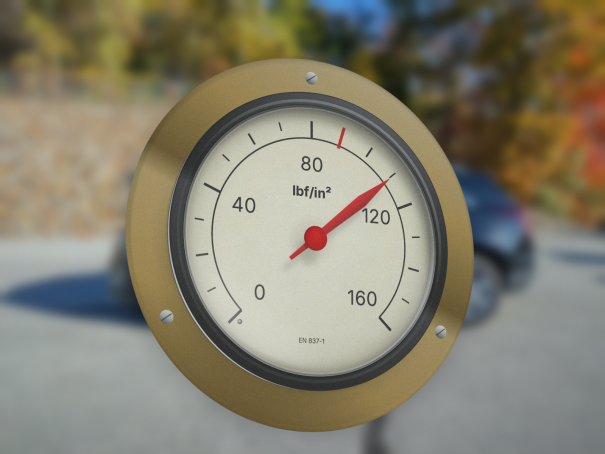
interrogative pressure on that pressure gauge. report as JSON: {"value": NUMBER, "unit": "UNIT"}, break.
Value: {"value": 110, "unit": "psi"}
